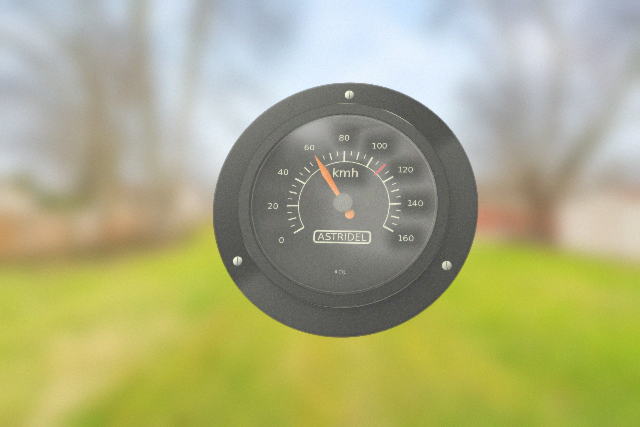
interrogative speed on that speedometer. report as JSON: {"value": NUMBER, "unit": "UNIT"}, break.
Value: {"value": 60, "unit": "km/h"}
